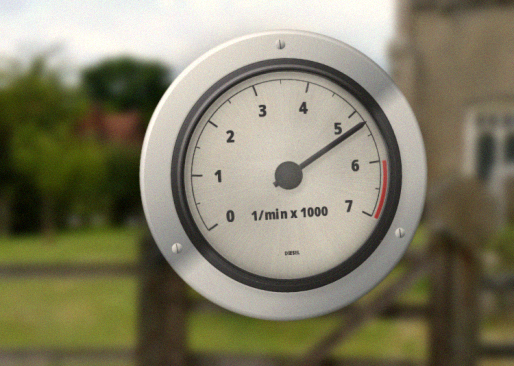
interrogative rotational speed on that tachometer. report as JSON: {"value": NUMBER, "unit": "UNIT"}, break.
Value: {"value": 5250, "unit": "rpm"}
